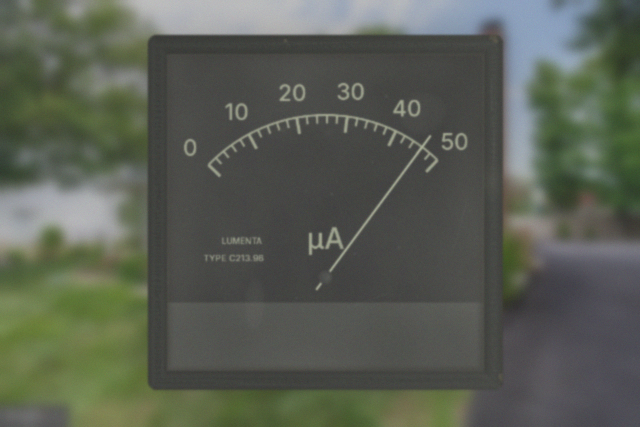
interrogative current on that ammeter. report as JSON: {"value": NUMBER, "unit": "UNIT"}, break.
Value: {"value": 46, "unit": "µA"}
